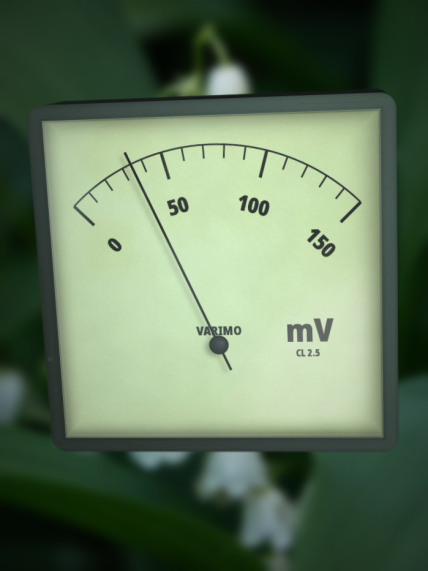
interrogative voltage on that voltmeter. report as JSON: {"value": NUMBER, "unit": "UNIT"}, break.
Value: {"value": 35, "unit": "mV"}
